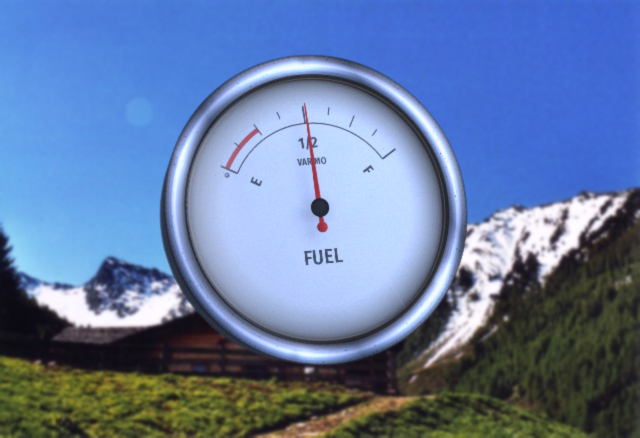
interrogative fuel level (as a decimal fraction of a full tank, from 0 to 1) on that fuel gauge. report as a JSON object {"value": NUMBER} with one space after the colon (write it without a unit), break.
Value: {"value": 0.5}
